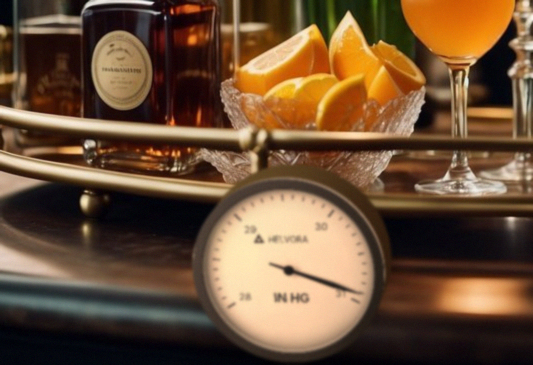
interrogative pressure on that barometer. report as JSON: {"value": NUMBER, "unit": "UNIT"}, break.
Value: {"value": 30.9, "unit": "inHg"}
